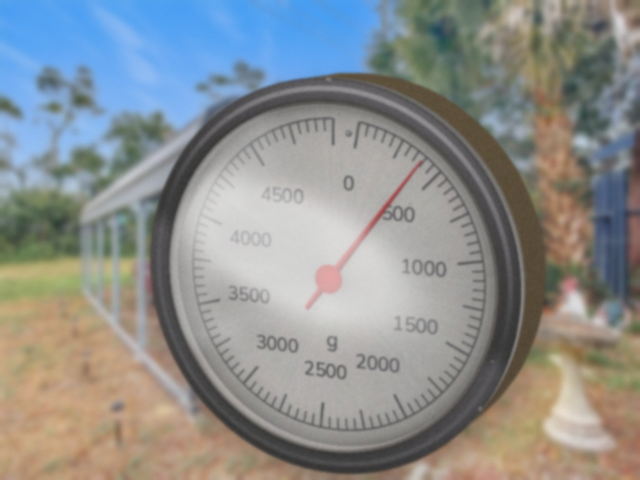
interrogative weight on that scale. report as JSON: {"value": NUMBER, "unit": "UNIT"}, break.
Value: {"value": 400, "unit": "g"}
